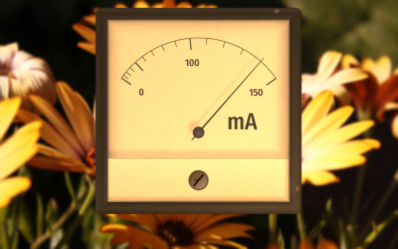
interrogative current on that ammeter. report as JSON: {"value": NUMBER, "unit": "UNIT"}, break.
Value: {"value": 140, "unit": "mA"}
